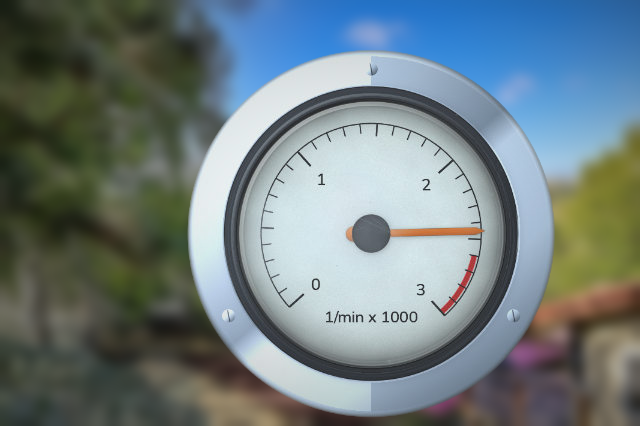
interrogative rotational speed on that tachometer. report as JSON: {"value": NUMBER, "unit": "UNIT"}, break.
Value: {"value": 2450, "unit": "rpm"}
